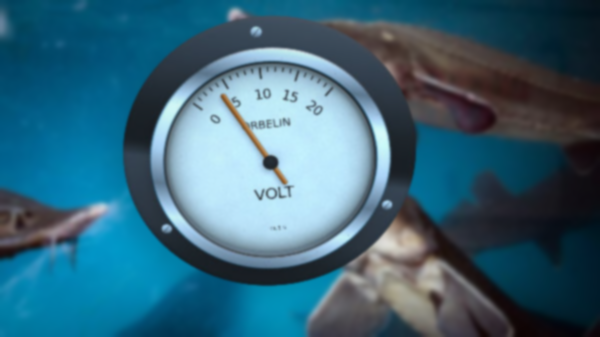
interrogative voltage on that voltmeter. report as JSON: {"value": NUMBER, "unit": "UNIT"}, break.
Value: {"value": 4, "unit": "V"}
